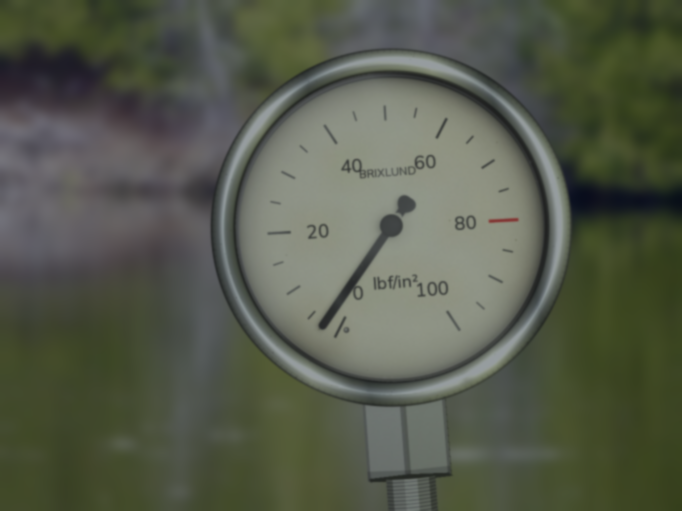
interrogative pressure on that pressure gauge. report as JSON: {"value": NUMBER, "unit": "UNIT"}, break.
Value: {"value": 2.5, "unit": "psi"}
